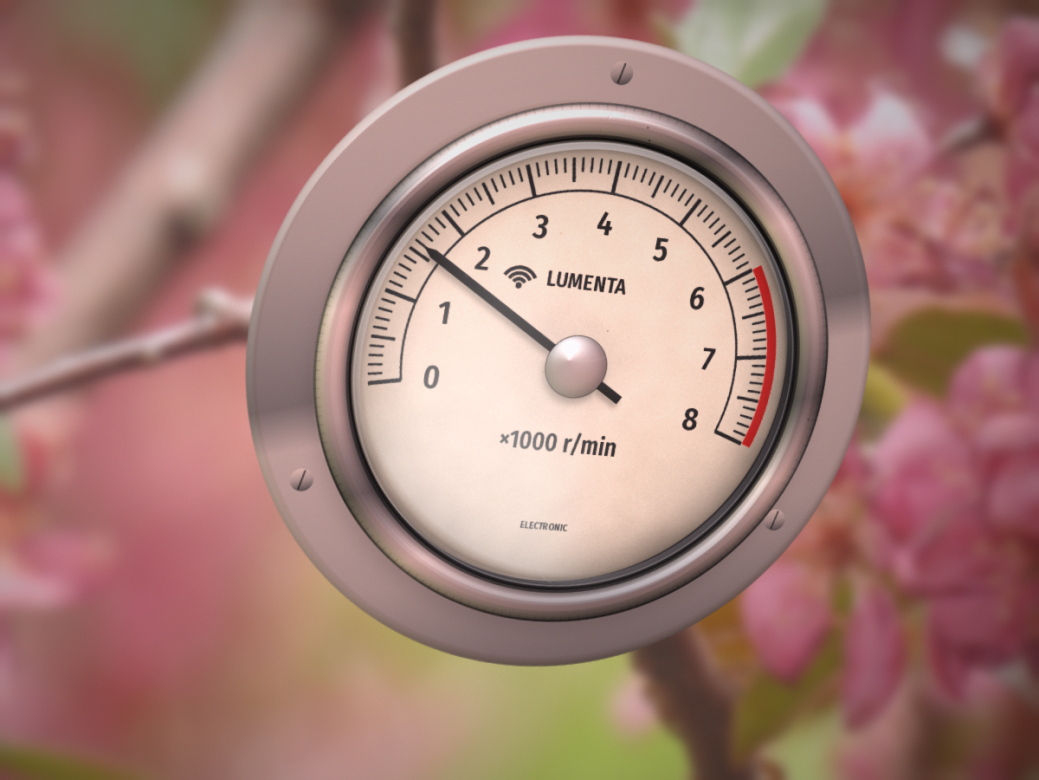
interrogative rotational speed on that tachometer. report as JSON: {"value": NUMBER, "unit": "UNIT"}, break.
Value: {"value": 1600, "unit": "rpm"}
